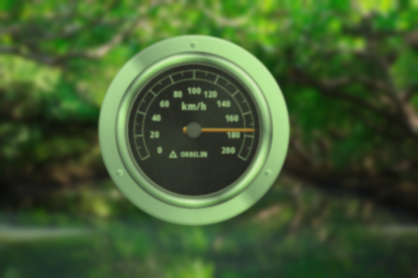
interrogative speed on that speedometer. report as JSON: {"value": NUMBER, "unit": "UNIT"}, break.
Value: {"value": 175, "unit": "km/h"}
